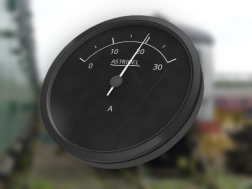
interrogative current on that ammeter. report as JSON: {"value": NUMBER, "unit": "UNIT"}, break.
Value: {"value": 20, "unit": "A"}
